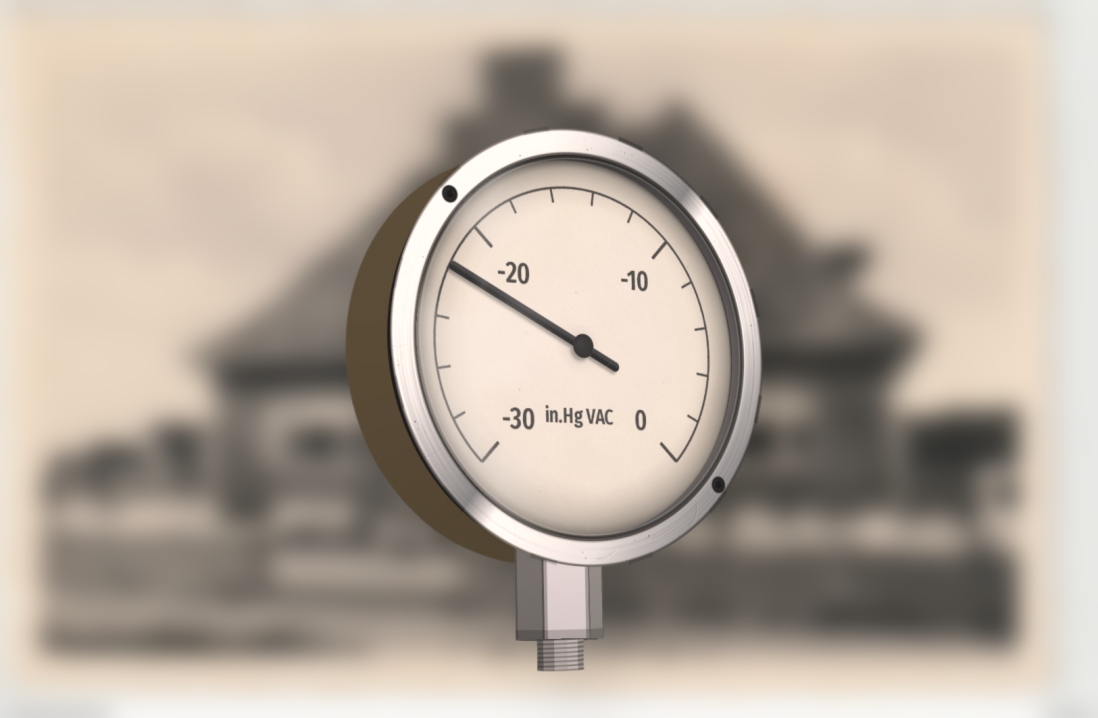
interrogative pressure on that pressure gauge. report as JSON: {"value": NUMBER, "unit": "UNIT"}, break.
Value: {"value": -22, "unit": "inHg"}
